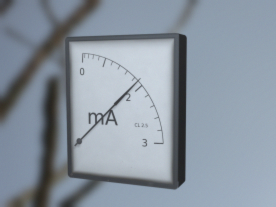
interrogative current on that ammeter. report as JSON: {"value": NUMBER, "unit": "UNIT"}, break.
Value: {"value": 1.9, "unit": "mA"}
